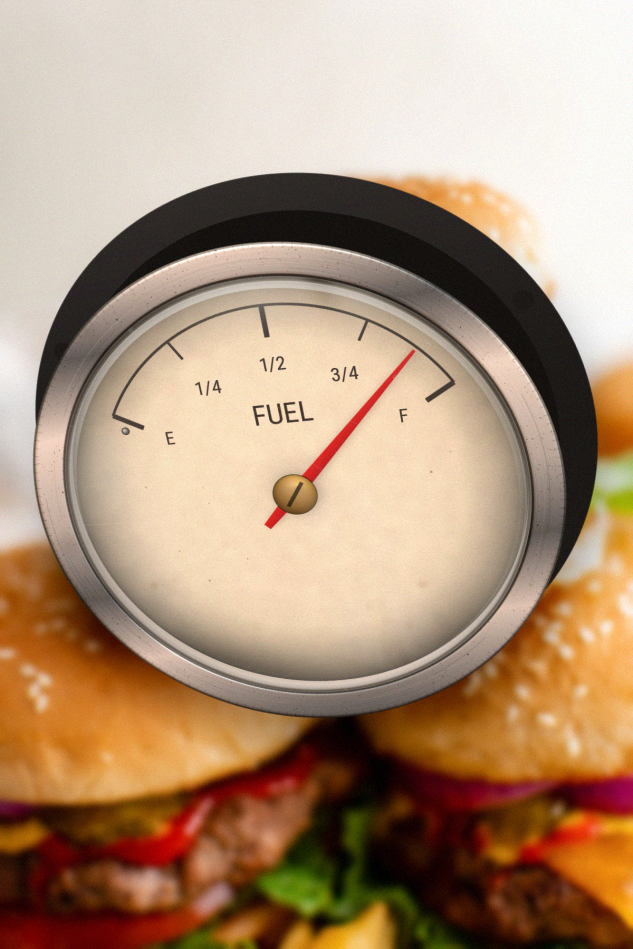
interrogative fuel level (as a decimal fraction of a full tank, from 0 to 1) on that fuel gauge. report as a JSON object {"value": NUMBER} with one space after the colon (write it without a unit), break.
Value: {"value": 0.875}
